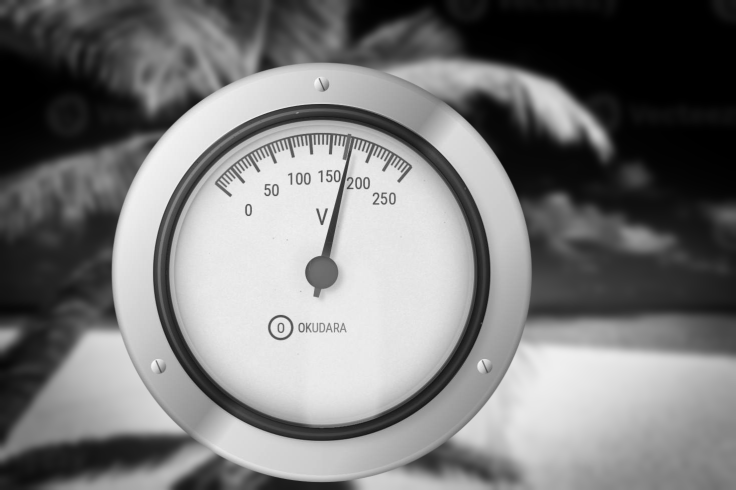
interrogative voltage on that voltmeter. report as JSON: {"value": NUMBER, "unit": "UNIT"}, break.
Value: {"value": 175, "unit": "V"}
